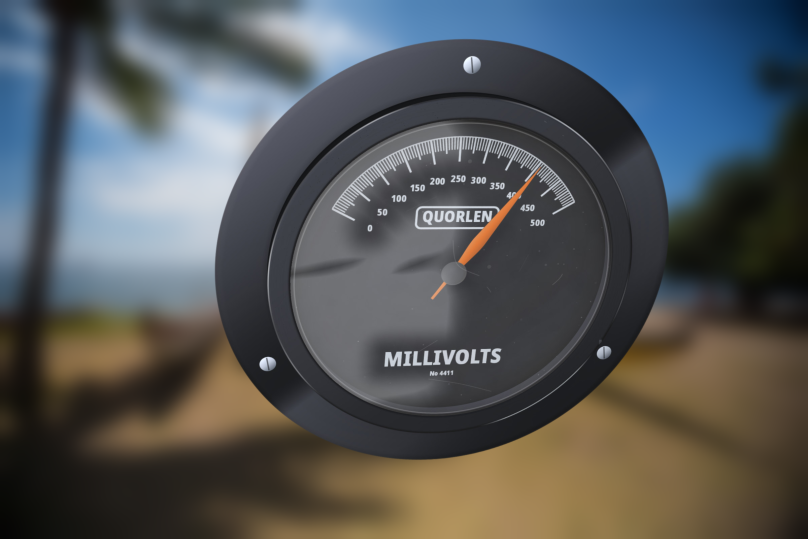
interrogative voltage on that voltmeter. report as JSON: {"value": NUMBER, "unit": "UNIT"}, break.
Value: {"value": 400, "unit": "mV"}
